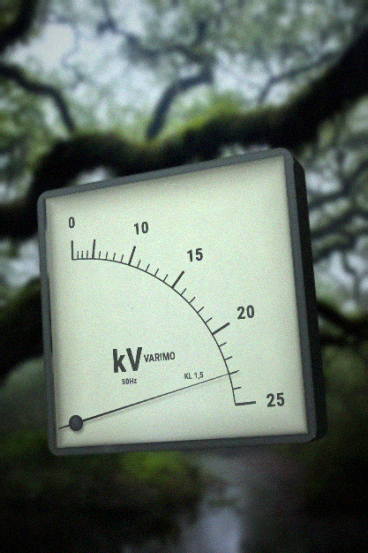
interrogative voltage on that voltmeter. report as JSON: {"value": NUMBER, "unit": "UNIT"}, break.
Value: {"value": 23, "unit": "kV"}
